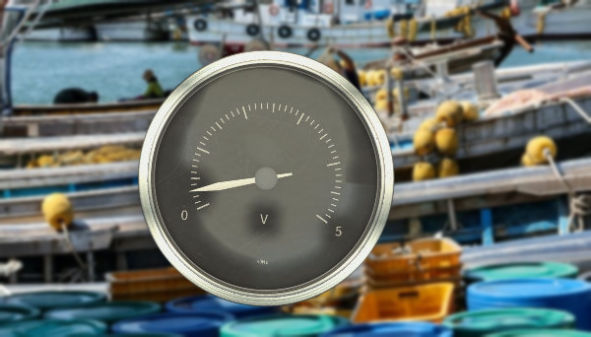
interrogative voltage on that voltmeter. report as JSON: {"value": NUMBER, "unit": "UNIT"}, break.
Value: {"value": 0.3, "unit": "V"}
